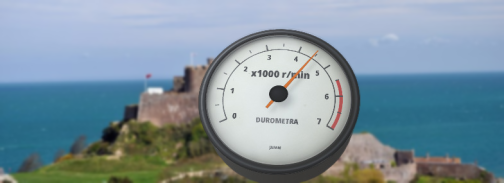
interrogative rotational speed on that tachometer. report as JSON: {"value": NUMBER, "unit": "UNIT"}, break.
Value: {"value": 4500, "unit": "rpm"}
